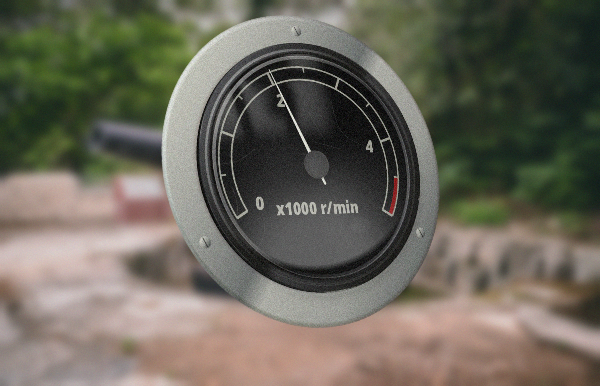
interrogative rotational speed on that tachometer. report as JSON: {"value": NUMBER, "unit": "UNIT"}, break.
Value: {"value": 2000, "unit": "rpm"}
